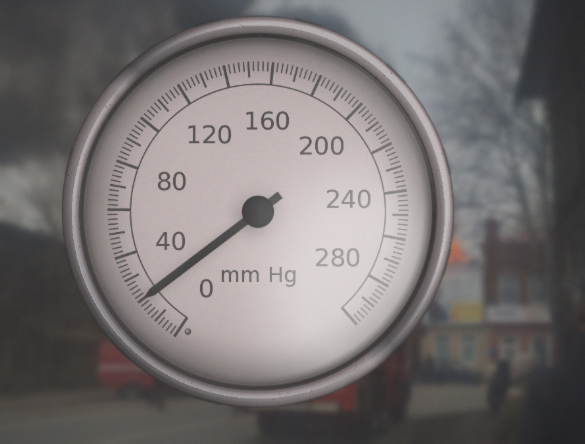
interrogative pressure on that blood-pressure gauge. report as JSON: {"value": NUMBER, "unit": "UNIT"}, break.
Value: {"value": 20, "unit": "mmHg"}
